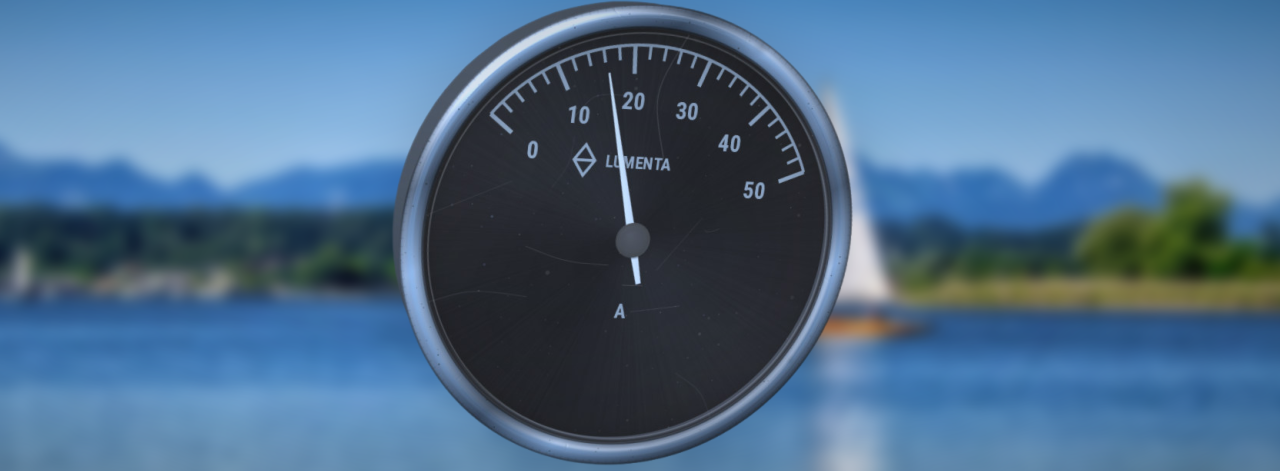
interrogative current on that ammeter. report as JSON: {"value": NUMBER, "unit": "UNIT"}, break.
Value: {"value": 16, "unit": "A"}
